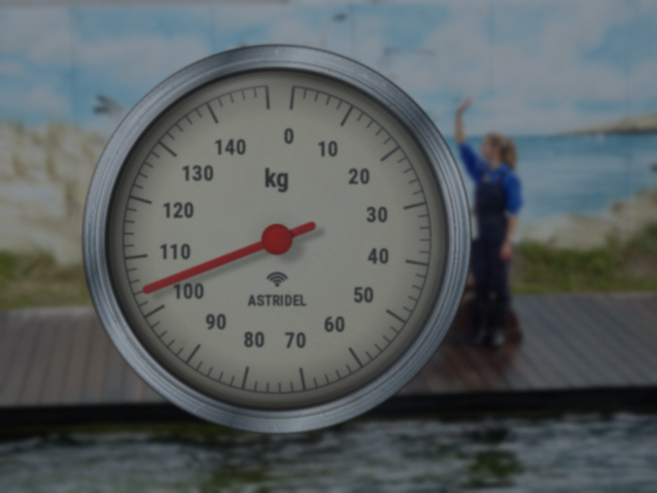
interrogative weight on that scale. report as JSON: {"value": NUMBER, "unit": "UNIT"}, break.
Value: {"value": 104, "unit": "kg"}
